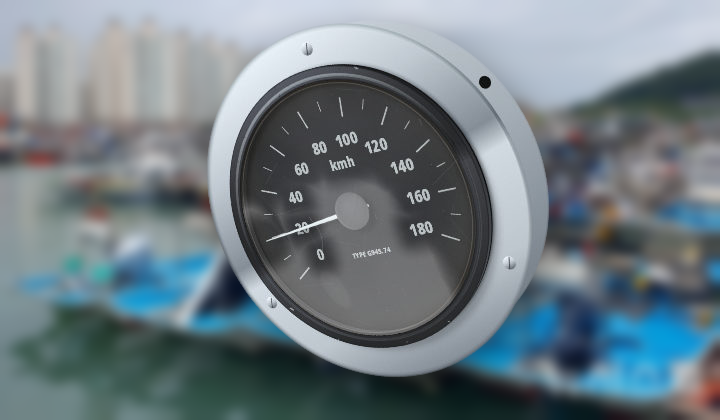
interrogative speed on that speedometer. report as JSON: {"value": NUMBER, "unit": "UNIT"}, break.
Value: {"value": 20, "unit": "km/h"}
